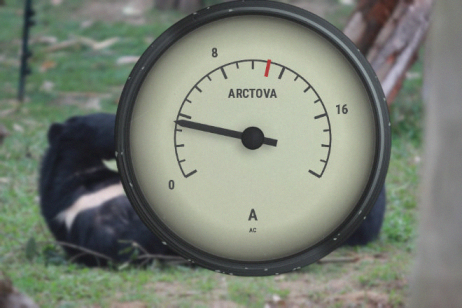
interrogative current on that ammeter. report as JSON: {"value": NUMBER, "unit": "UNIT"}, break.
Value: {"value": 3.5, "unit": "A"}
